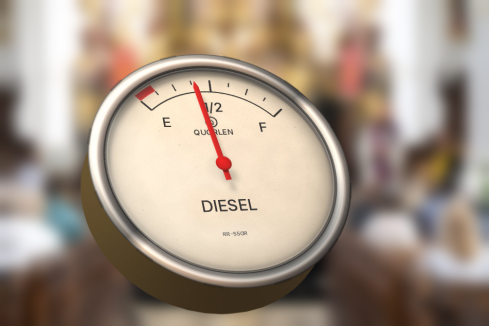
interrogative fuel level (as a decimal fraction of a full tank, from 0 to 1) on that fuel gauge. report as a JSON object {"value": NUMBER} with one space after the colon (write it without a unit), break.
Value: {"value": 0.375}
